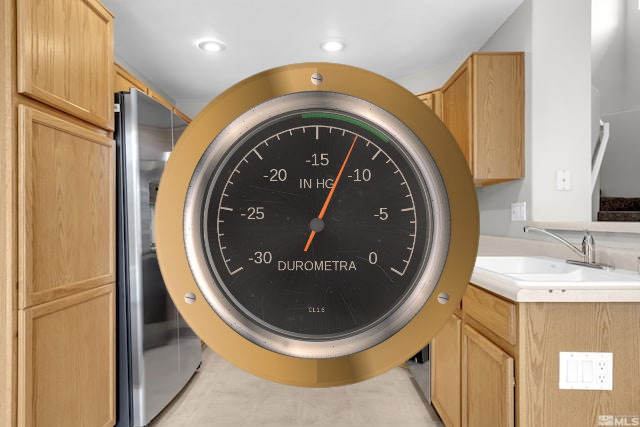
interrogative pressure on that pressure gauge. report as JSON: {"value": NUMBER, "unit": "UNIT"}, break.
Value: {"value": -12, "unit": "inHg"}
